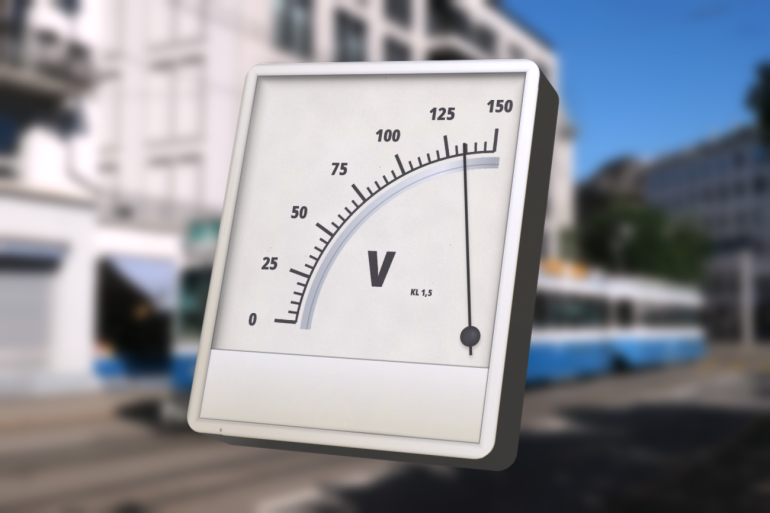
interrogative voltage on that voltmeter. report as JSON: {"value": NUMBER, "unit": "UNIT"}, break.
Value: {"value": 135, "unit": "V"}
